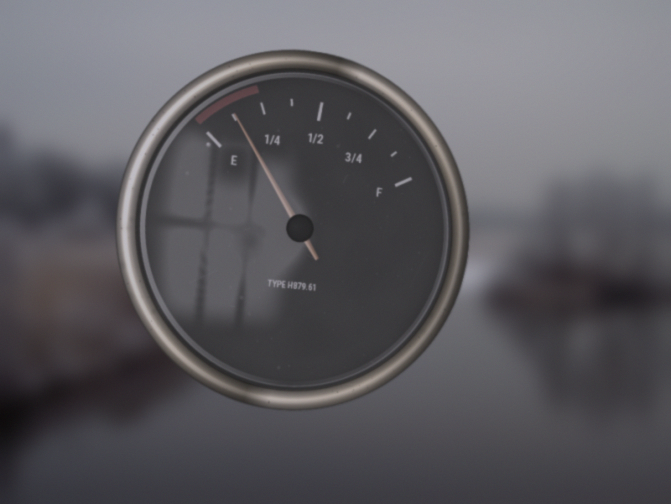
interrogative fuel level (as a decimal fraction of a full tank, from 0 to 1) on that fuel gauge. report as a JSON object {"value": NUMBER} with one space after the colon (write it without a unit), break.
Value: {"value": 0.125}
